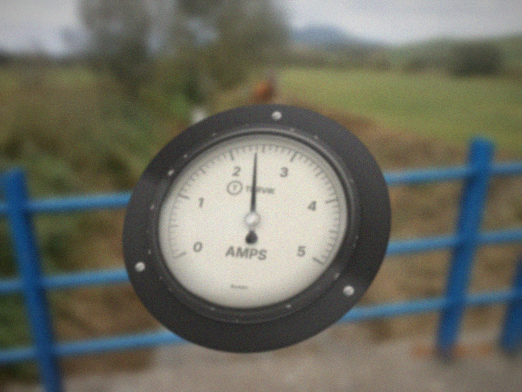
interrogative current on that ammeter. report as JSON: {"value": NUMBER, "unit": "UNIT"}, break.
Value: {"value": 2.4, "unit": "A"}
